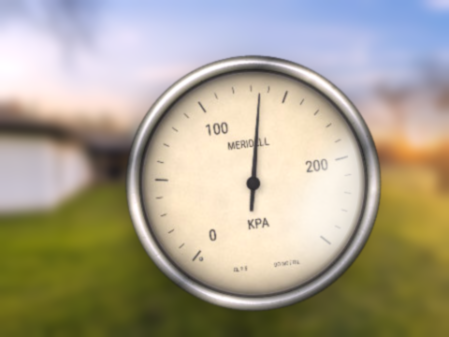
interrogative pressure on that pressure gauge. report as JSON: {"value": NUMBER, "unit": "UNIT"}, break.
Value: {"value": 135, "unit": "kPa"}
